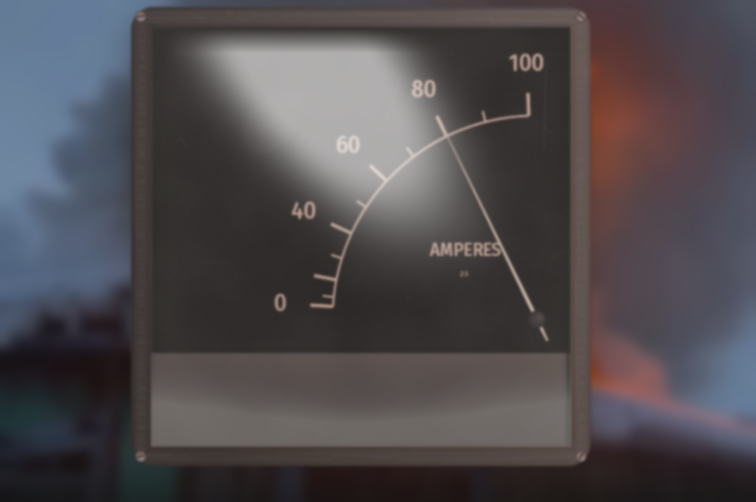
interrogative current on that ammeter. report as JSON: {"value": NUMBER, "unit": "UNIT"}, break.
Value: {"value": 80, "unit": "A"}
